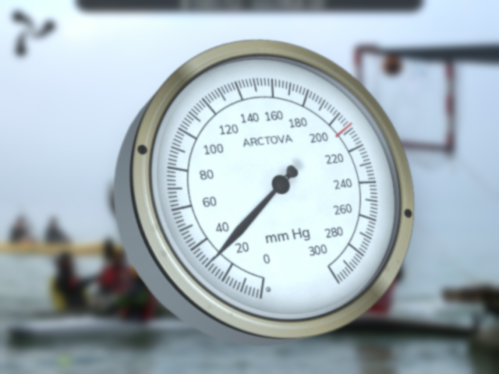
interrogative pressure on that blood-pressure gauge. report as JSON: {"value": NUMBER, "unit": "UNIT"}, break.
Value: {"value": 30, "unit": "mmHg"}
